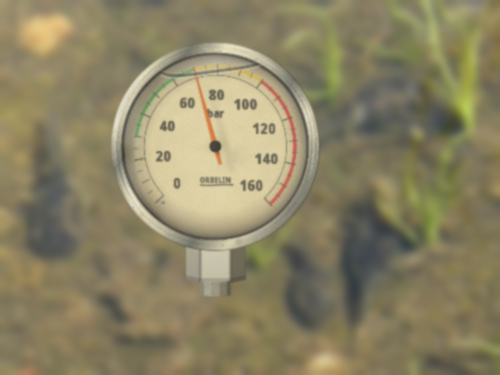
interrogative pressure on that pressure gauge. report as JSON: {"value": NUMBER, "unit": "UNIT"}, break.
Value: {"value": 70, "unit": "bar"}
